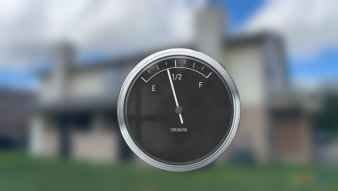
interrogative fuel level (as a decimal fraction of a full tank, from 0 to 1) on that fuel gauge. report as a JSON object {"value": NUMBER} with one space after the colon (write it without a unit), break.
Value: {"value": 0.375}
